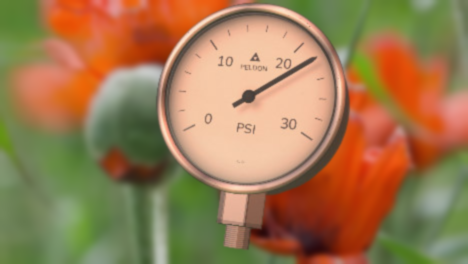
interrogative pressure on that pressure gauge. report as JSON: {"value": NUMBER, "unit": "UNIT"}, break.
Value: {"value": 22, "unit": "psi"}
